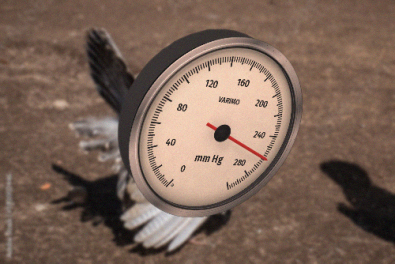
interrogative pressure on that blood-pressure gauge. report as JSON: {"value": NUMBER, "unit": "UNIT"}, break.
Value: {"value": 260, "unit": "mmHg"}
